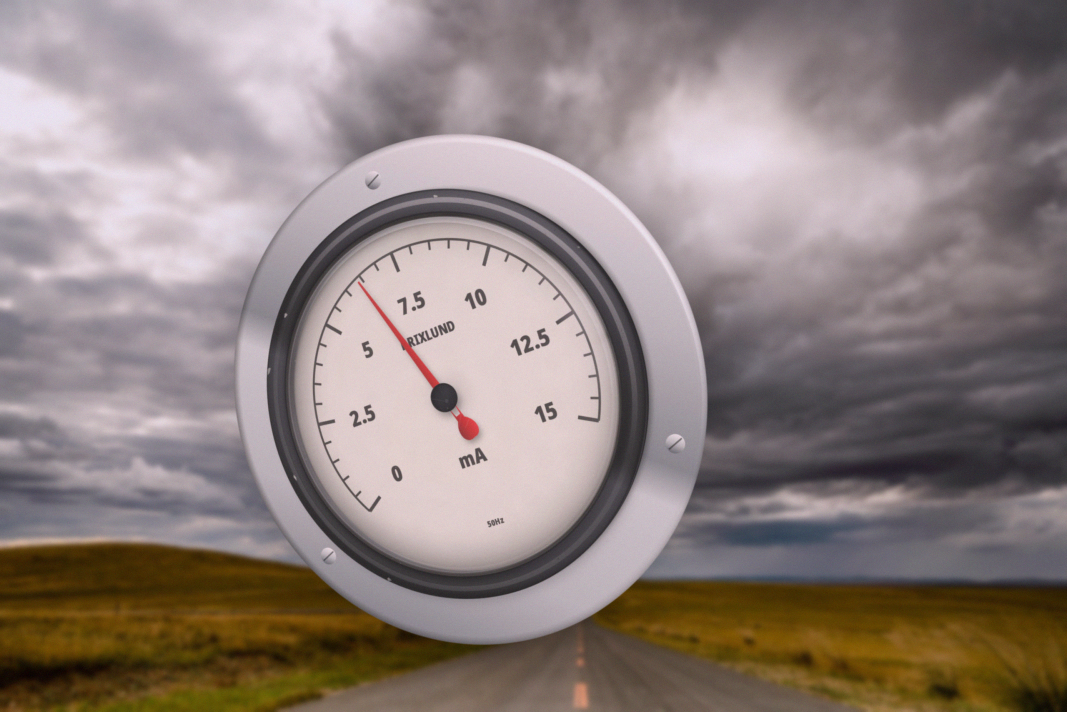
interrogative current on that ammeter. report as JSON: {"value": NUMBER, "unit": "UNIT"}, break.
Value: {"value": 6.5, "unit": "mA"}
